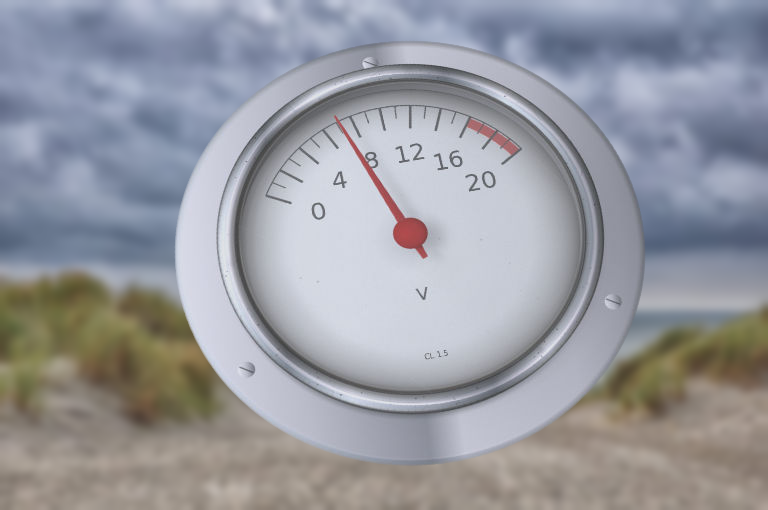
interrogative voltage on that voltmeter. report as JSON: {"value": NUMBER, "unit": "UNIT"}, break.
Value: {"value": 7, "unit": "V"}
